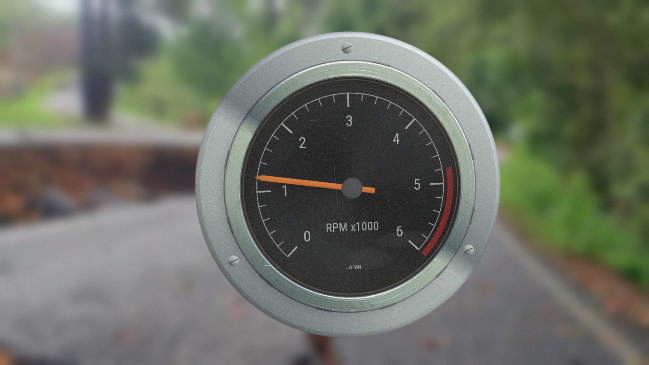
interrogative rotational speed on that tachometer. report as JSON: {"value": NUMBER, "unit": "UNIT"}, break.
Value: {"value": 1200, "unit": "rpm"}
